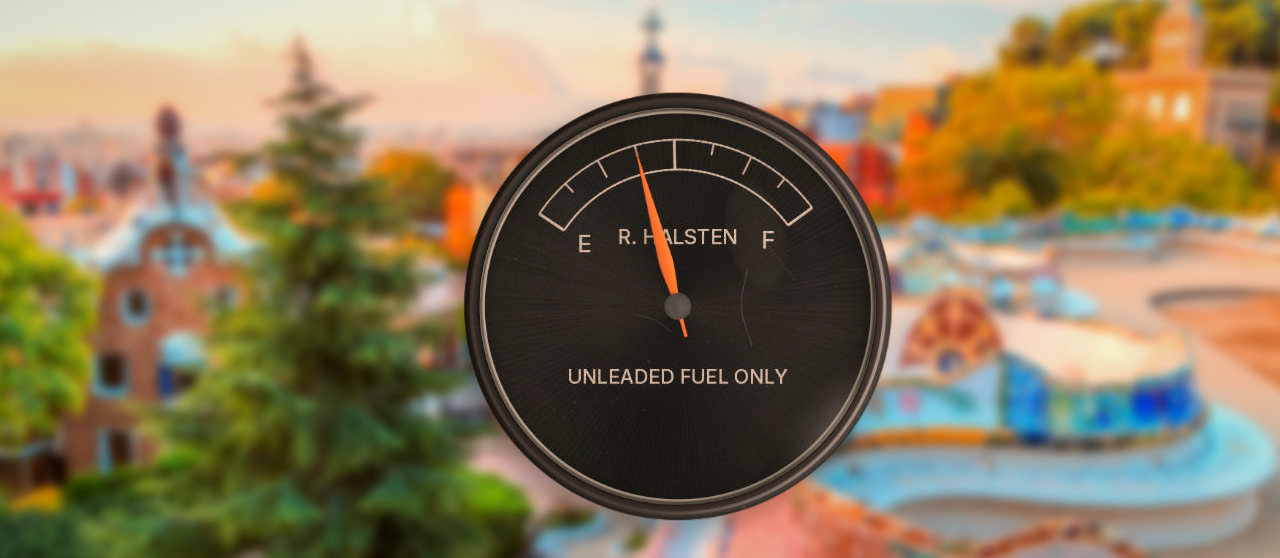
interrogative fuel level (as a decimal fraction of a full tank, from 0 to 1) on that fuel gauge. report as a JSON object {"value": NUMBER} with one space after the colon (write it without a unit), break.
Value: {"value": 0.375}
